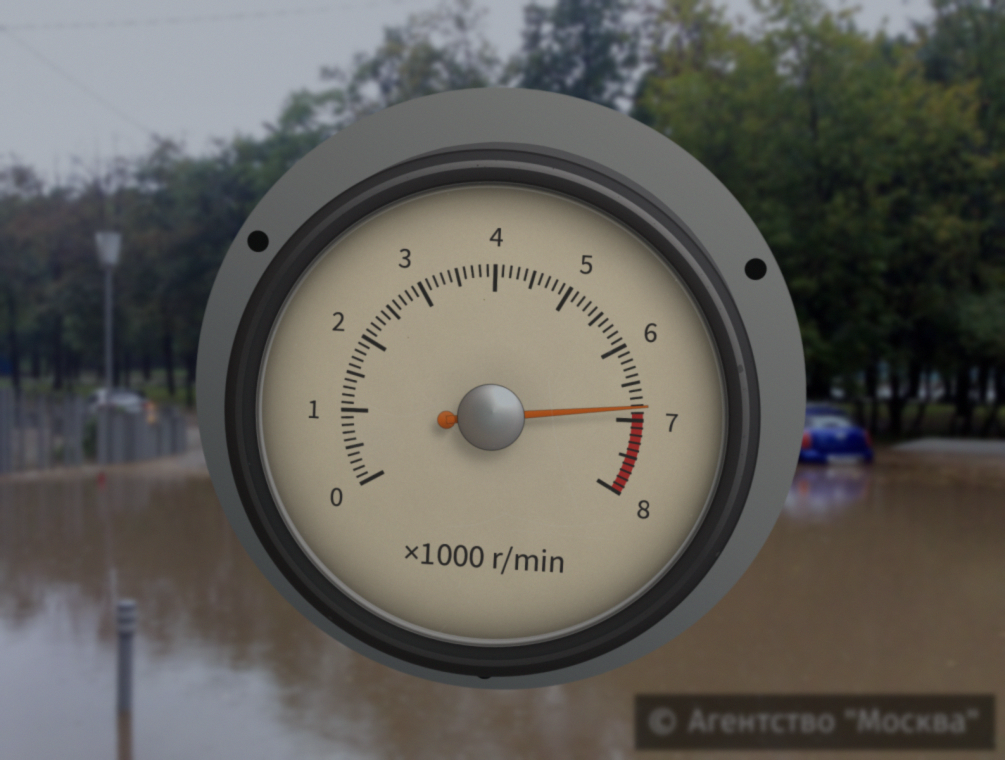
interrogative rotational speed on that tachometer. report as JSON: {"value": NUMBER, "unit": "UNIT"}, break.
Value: {"value": 6800, "unit": "rpm"}
